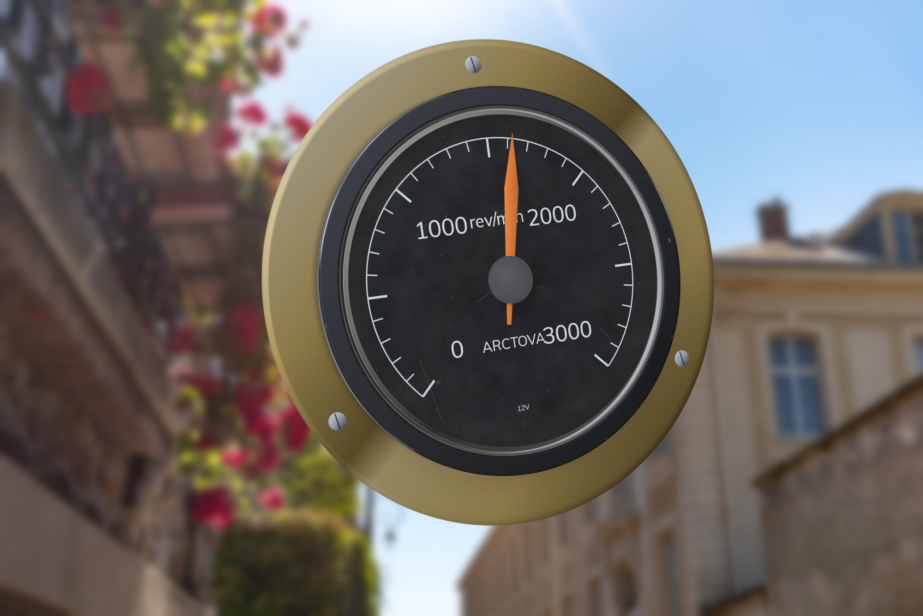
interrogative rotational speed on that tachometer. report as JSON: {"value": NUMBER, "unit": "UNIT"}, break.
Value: {"value": 1600, "unit": "rpm"}
